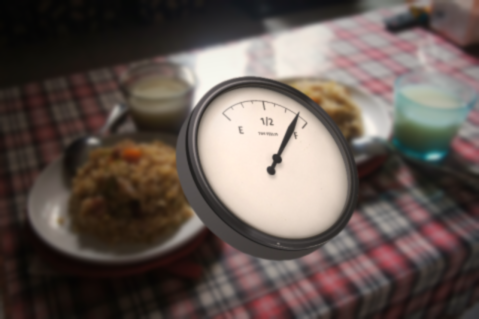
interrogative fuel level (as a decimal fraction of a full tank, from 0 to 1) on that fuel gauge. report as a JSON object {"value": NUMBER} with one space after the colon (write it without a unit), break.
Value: {"value": 0.875}
